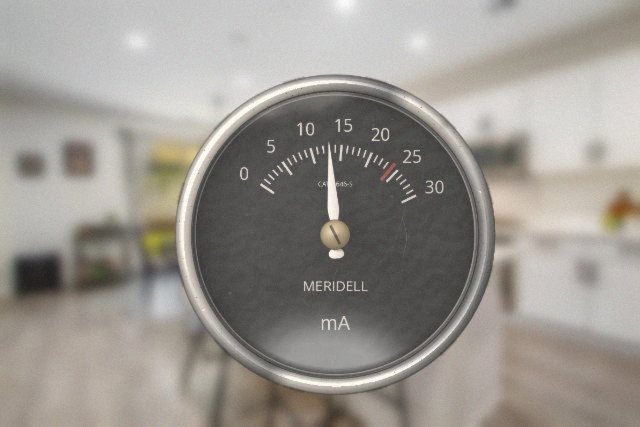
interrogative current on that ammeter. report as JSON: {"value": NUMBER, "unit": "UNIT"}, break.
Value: {"value": 13, "unit": "mA"}
